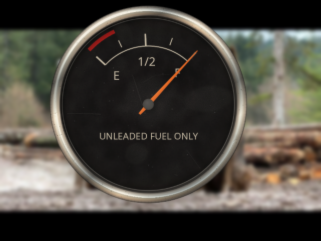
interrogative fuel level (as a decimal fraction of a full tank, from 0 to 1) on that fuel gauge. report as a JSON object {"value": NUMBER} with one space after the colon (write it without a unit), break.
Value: {"value": 1}
